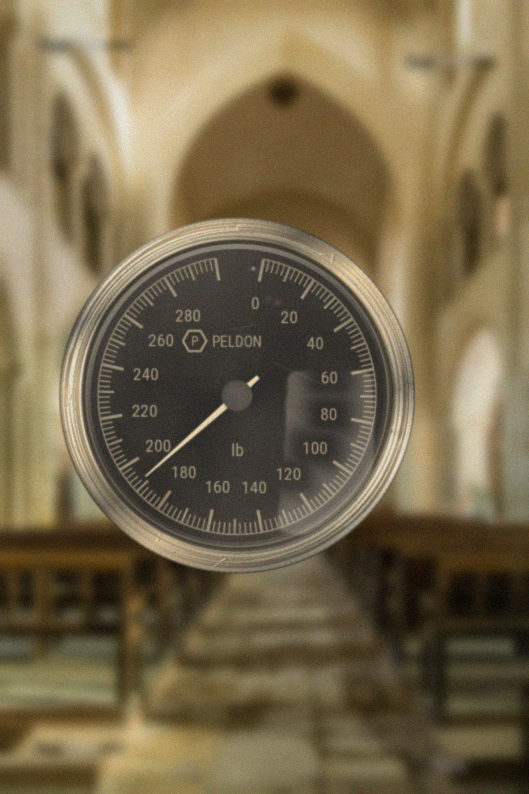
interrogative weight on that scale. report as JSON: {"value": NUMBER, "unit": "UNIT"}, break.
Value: {"value": 192, "unit": "lb"}
